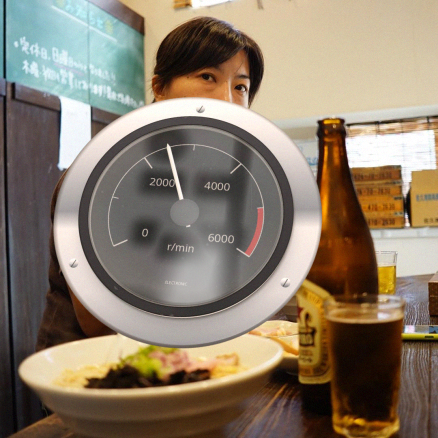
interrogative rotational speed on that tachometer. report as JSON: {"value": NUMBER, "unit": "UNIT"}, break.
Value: {"value": 2500, "unit": "rpm"}
